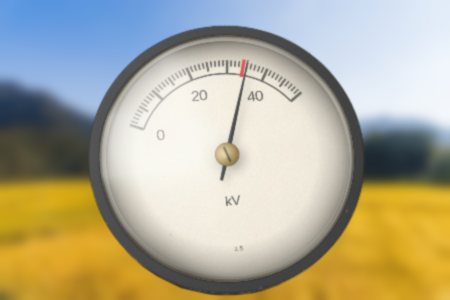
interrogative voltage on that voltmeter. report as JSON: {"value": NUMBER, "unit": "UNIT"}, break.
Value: {"value": 35, "unit": "kV"}
